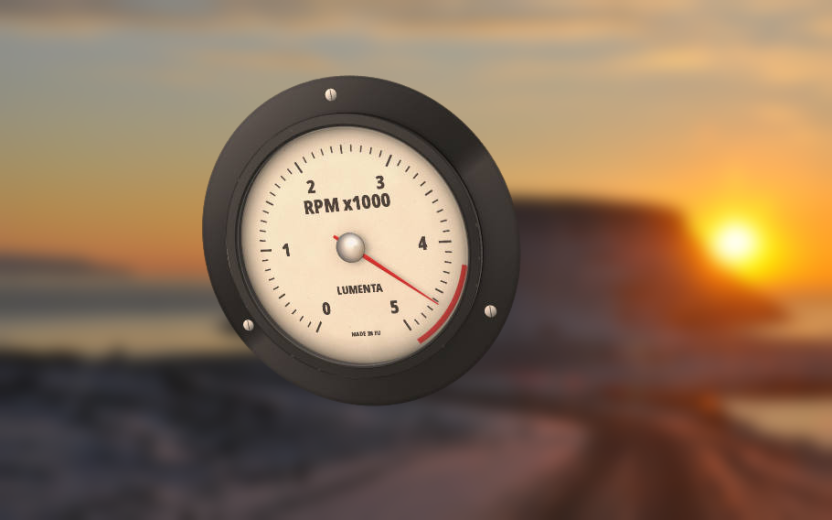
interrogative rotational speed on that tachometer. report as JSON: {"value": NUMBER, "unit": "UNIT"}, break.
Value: {"value": 4600, "unit": "rpm"}
